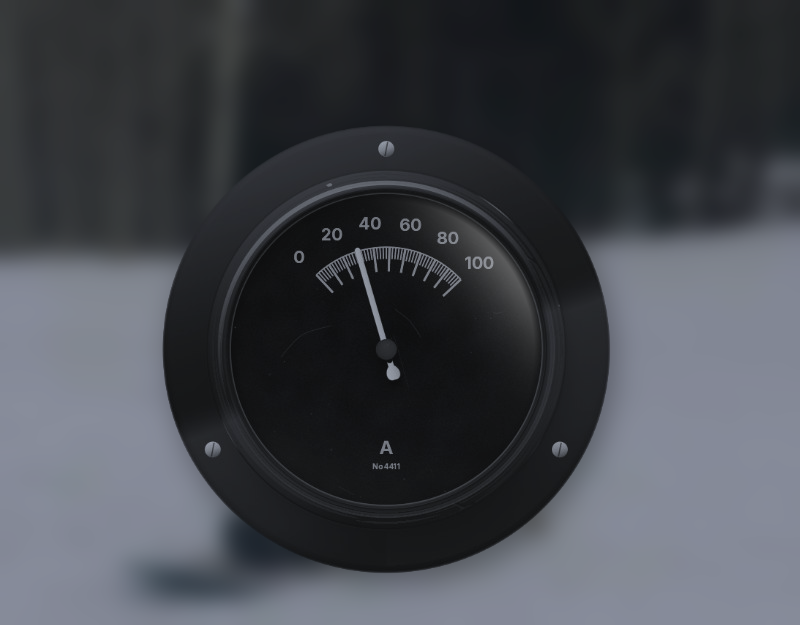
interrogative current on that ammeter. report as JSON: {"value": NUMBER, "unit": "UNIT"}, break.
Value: {"value": 30, "unit": "A"}
